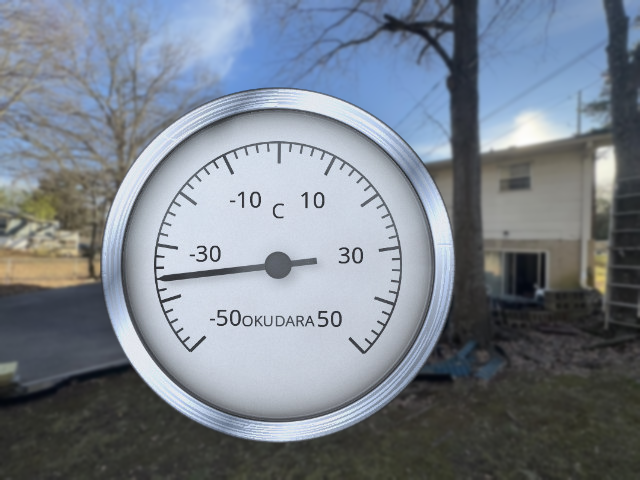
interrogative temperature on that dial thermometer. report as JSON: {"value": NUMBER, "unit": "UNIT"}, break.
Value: {"value": -36, "unit": "°C"}
